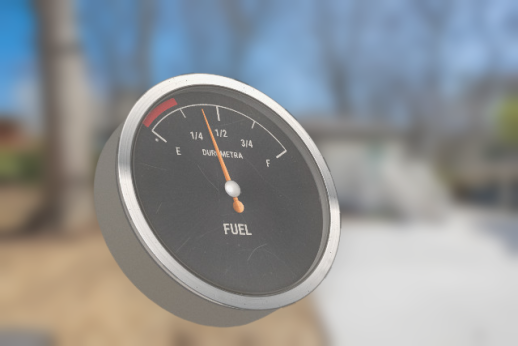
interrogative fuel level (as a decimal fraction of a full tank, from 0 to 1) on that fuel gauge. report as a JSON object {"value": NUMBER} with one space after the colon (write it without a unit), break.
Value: {"value": 0.375}
